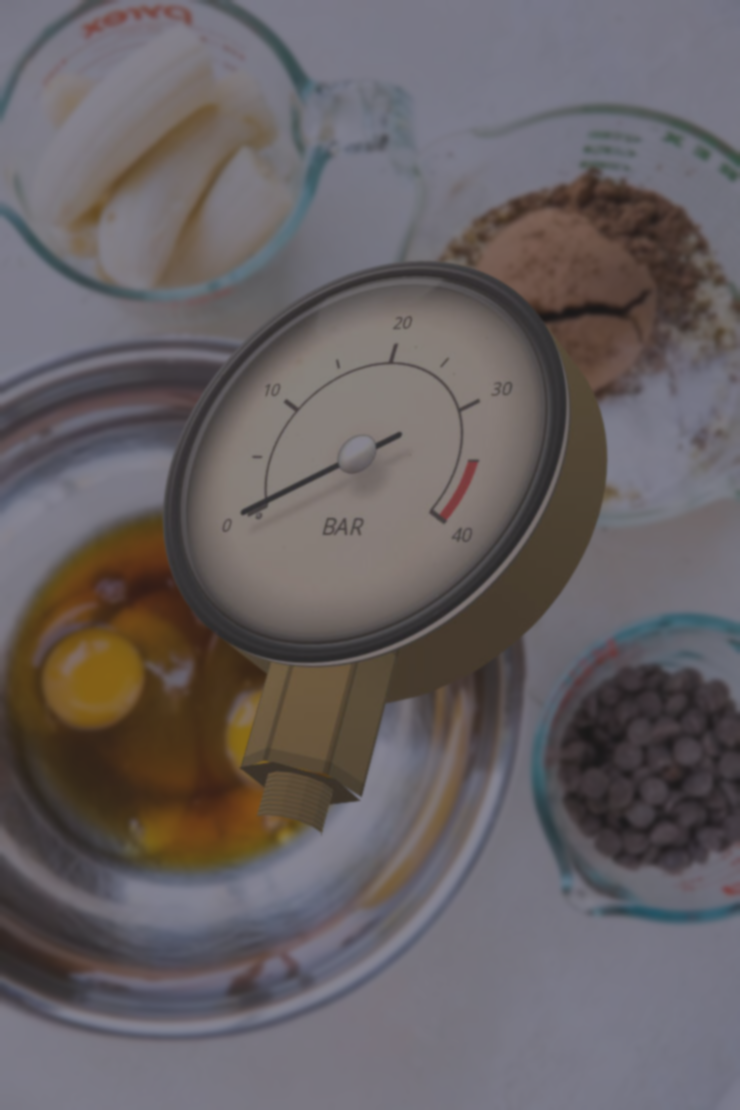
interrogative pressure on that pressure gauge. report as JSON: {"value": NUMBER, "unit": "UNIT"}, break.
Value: {"value": 0, "unit": "bar"}
